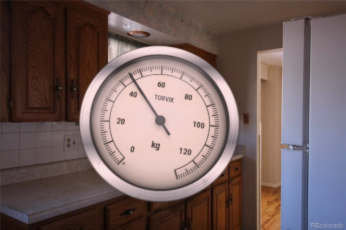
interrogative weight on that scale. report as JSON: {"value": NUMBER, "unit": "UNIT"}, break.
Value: {"value": 45, "unit": "kg"}
